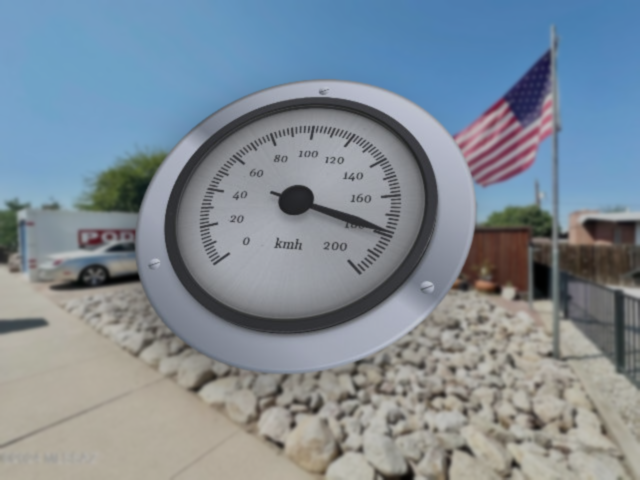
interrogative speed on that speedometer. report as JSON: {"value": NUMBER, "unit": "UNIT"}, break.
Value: {"value": 180, "unit": "km/h"}
